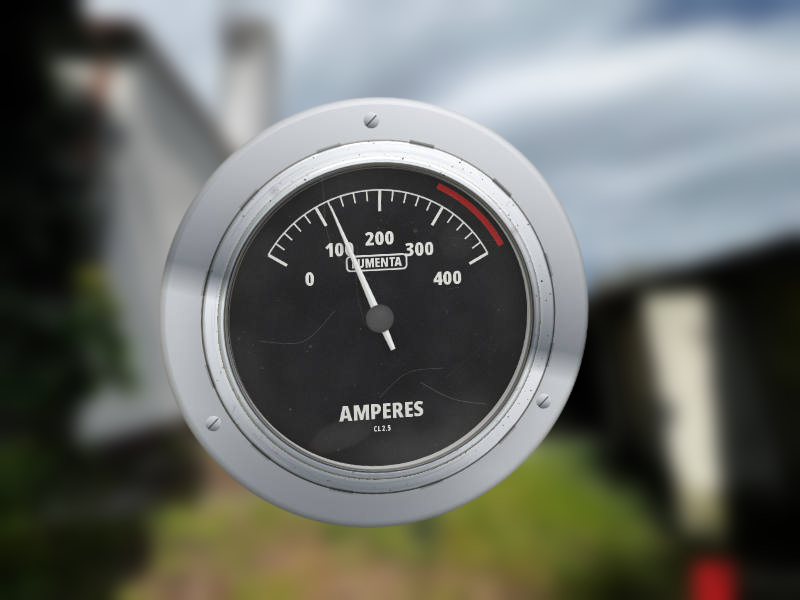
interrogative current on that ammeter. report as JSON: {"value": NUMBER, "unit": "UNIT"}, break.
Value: {"value": 120, "unit": "A"}
